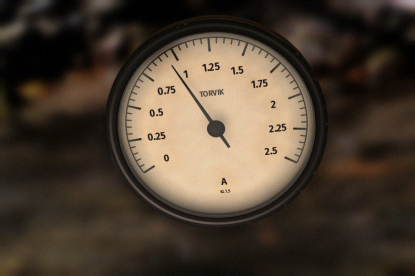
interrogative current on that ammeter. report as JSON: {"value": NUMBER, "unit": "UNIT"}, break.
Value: {"value": 0.95, "unit": "A"}
